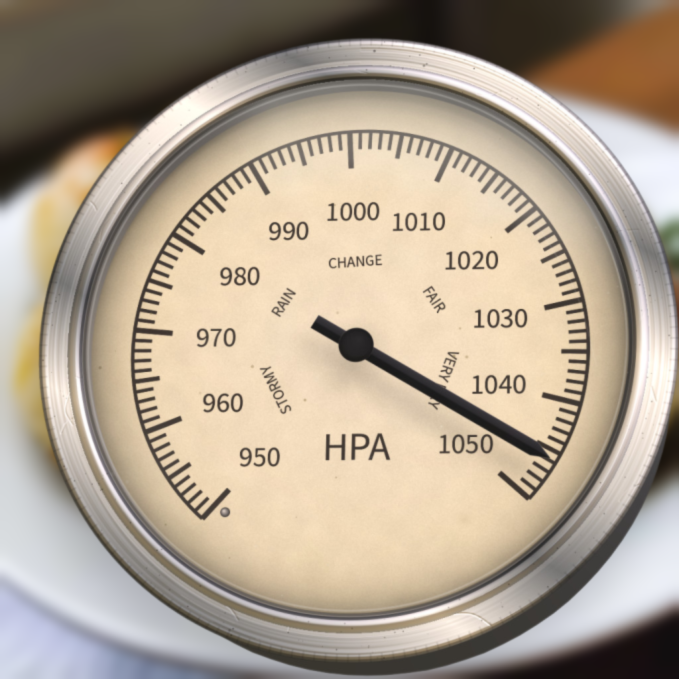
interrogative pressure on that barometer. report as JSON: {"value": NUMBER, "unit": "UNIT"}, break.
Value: {"value": 1046, "unit": "hPa"}
